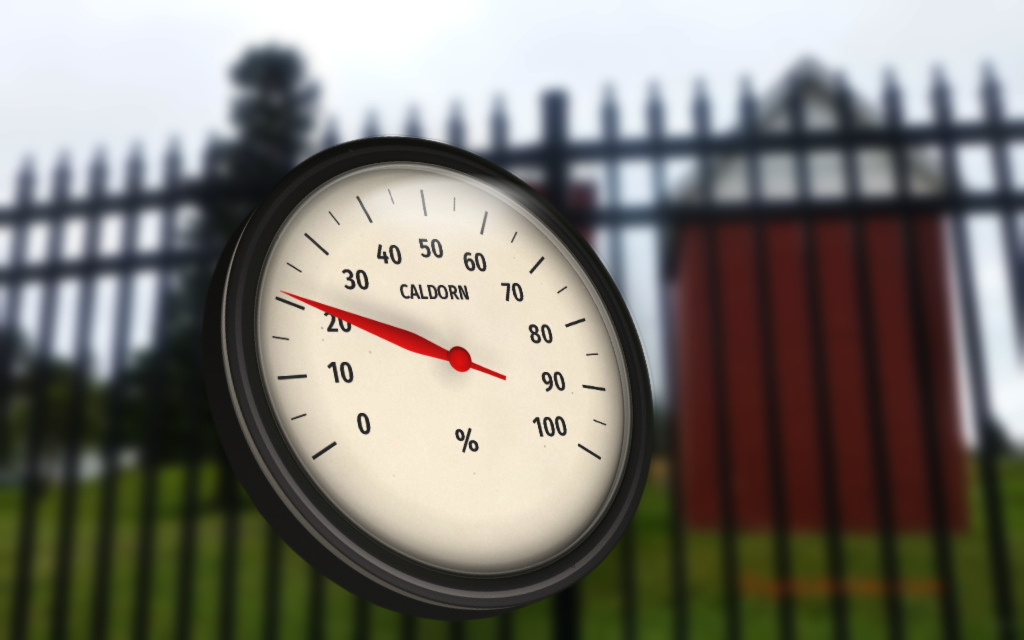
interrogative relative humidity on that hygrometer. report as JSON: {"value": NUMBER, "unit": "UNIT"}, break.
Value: {"value": 20, "unit": "%"}
